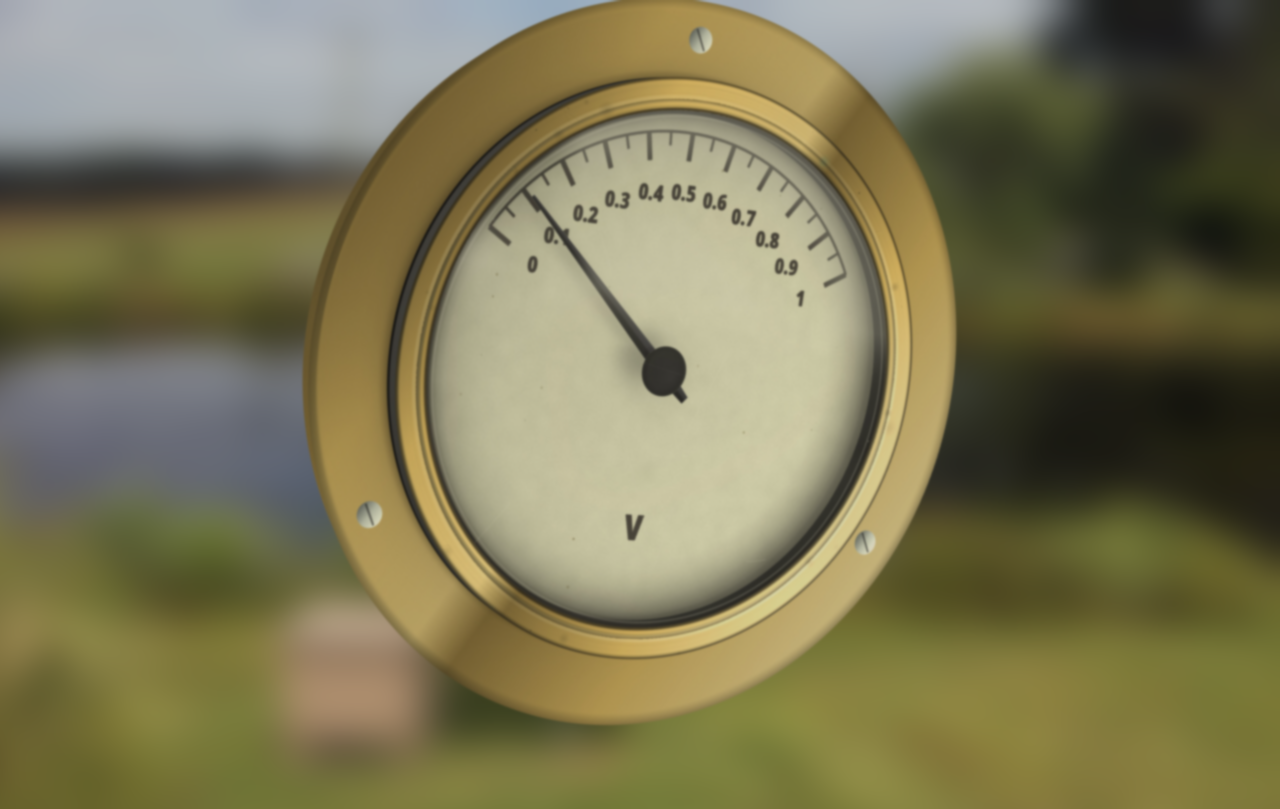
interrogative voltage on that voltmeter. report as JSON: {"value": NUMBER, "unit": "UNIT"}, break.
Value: {"value": 0.1, "unit": "V"}
